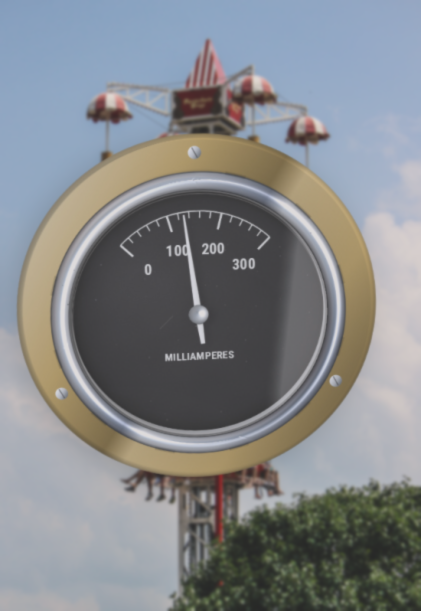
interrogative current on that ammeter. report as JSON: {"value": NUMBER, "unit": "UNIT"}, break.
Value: {"value": 130, "unit": "mA"}
